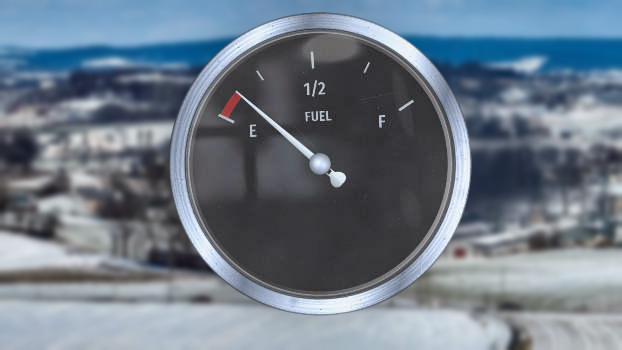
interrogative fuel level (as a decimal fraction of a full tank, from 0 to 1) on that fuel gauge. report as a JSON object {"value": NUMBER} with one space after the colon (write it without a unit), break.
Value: {"value": 0.125}
